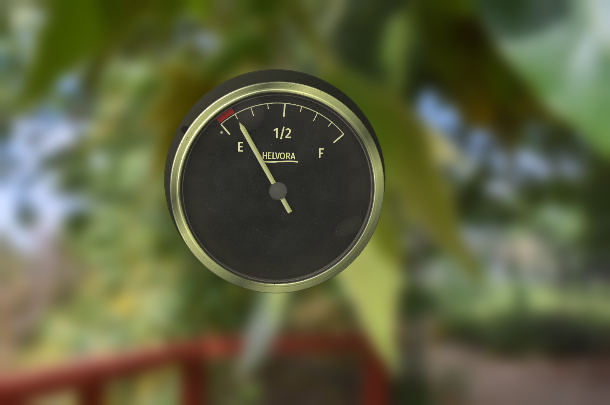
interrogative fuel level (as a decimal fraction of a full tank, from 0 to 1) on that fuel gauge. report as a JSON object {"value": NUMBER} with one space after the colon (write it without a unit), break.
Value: {"value": 0.125}
